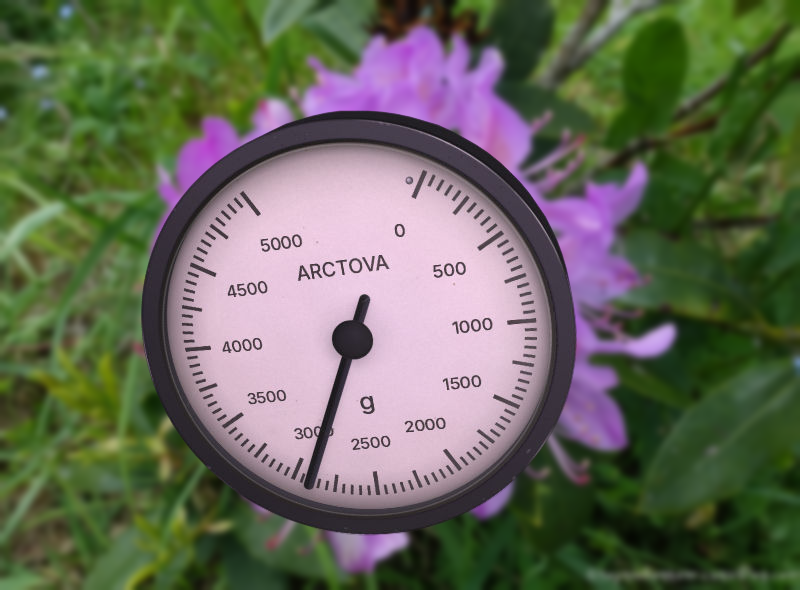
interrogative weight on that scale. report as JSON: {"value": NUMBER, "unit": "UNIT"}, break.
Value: {"value": 2900, "unit": "g"}
